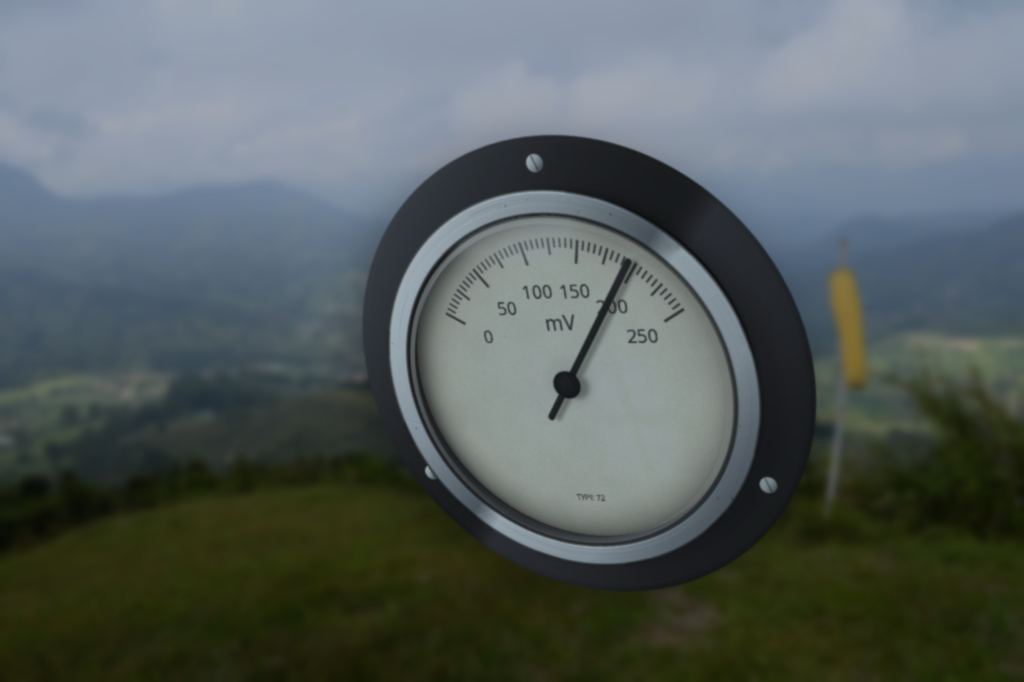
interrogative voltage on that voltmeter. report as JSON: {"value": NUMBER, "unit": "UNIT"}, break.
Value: {"value": 195, "unit": "mV"}
